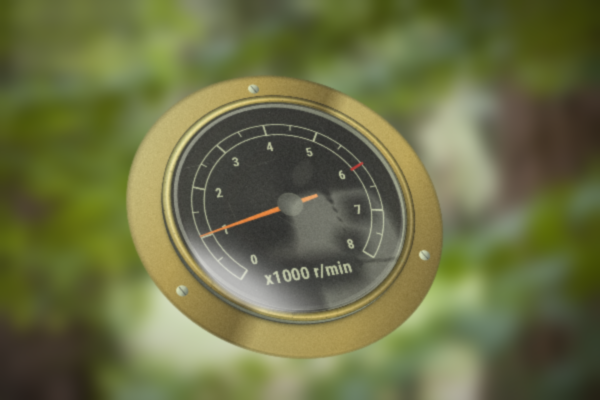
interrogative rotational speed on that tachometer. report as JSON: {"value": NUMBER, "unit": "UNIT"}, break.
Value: {"value": 1000, "unit": "rpm"}
